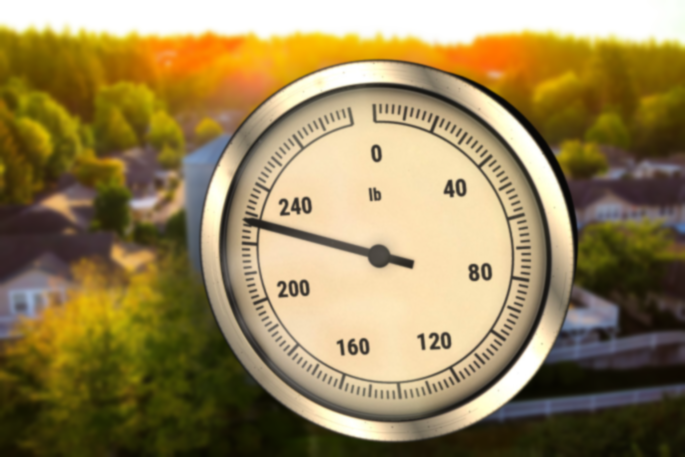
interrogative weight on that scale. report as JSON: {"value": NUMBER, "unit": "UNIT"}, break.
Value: {"value": 228, "unit": "lb"}
